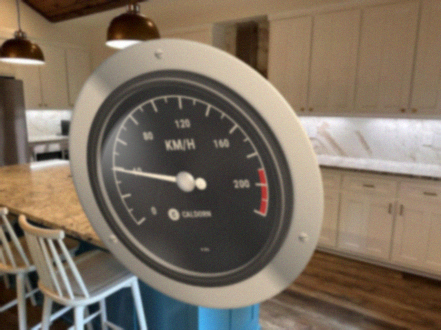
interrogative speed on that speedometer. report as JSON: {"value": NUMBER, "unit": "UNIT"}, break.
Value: {"value": 40, "unit": "km/h"}
